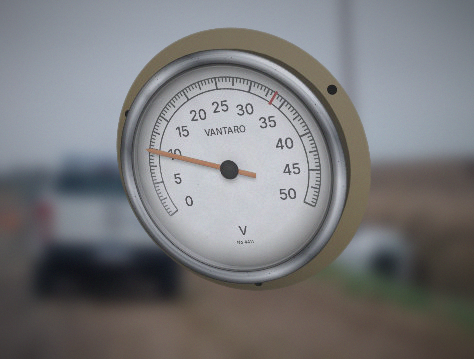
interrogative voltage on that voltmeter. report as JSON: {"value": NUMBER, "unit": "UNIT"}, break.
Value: {"value": 10, "unit": "V"}
